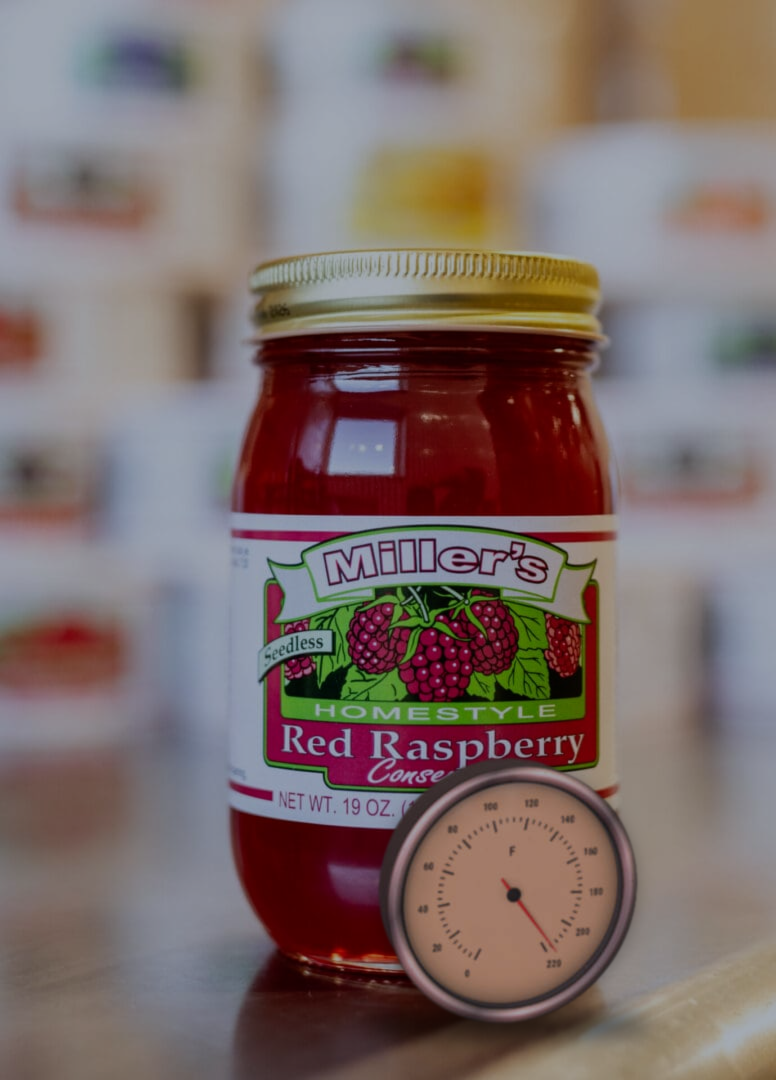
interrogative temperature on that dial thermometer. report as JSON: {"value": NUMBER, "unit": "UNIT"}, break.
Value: {"value": 216, "unit": "°F"}
